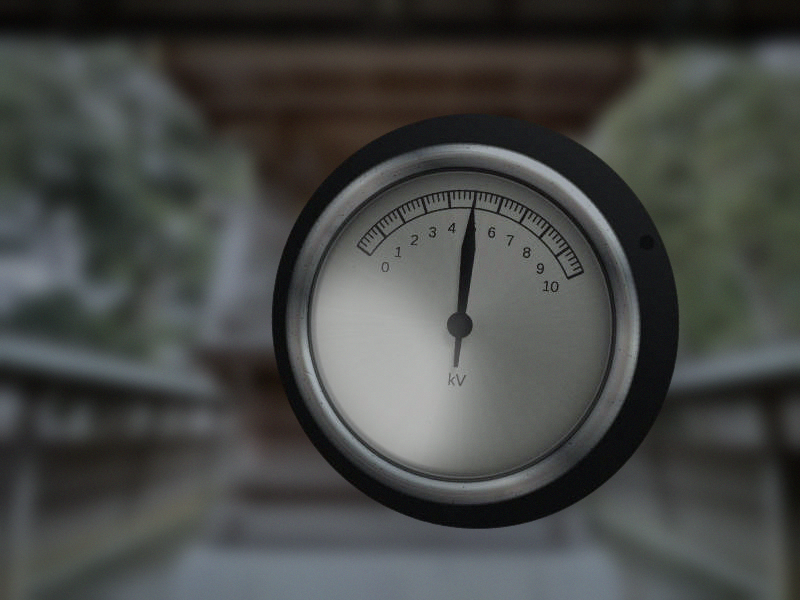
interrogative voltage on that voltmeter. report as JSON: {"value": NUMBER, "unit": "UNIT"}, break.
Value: {"value": 5, "unit": "kV"}
